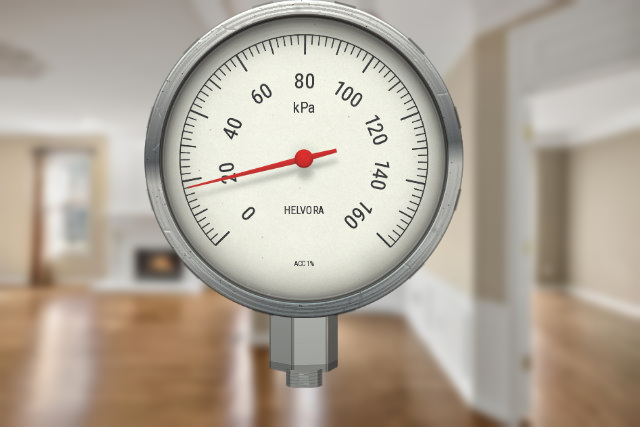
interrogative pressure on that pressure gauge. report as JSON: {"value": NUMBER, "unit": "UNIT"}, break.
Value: {"value": 18, "unit": "kPa"}
